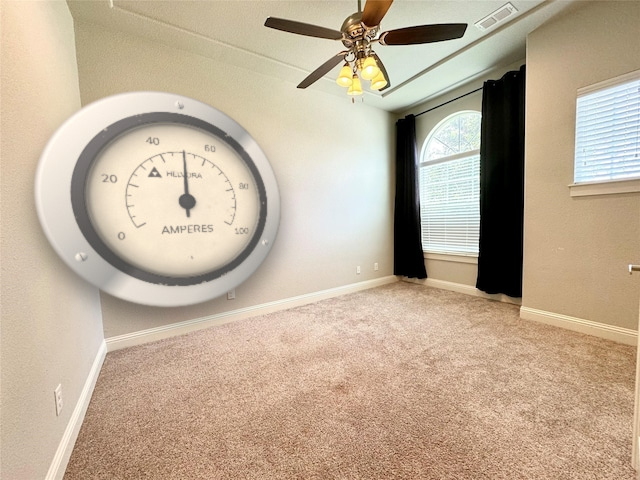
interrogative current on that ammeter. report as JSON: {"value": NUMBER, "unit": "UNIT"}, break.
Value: {"value": 50, "unit": "A"}
